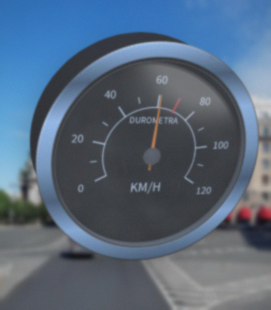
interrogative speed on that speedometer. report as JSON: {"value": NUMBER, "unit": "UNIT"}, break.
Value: {"value": 60, "unit": "km/h"}
